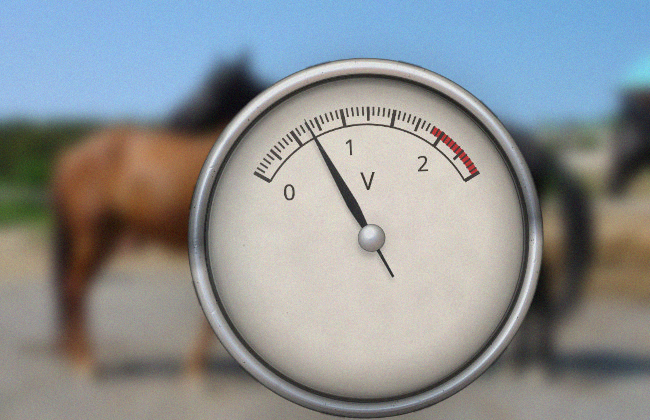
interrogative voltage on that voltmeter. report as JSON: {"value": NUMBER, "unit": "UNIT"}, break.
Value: {"value": 0.65, "unit": "V"}
